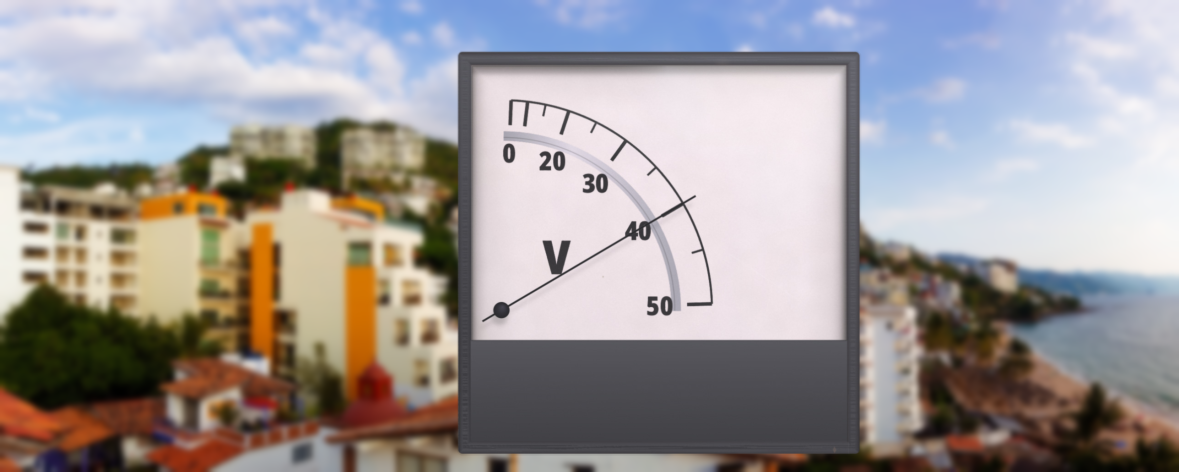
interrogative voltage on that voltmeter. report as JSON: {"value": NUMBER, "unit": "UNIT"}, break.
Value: {"value": 40, "unit": "V"}
